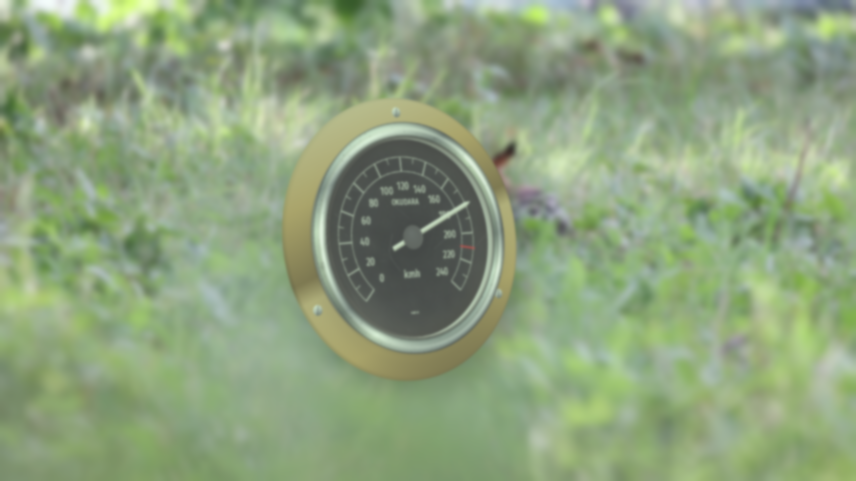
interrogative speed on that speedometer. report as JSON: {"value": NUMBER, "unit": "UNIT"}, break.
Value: {"value": 180, "unit": "km/h"}
